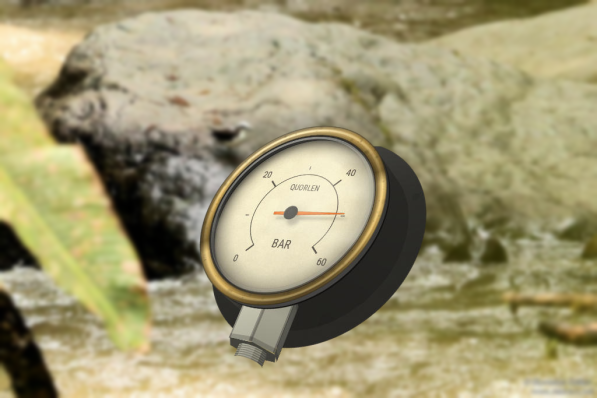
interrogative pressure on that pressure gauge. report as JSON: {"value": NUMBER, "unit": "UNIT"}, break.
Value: {"value": 50, "unit": "bar"}
